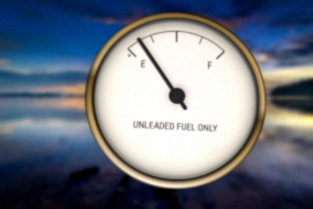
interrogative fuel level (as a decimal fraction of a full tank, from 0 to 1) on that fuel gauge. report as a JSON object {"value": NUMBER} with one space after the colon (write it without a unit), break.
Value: {"value": 0.125}
